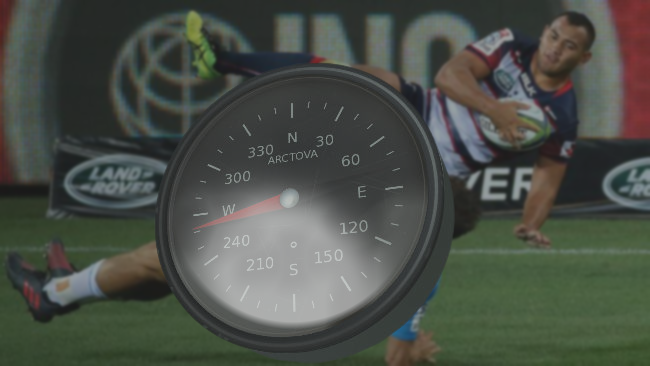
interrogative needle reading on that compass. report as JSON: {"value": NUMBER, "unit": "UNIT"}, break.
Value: {"value": 260, "unit": "°"}
